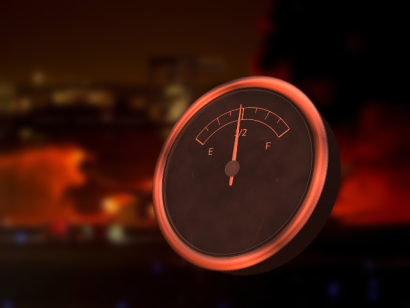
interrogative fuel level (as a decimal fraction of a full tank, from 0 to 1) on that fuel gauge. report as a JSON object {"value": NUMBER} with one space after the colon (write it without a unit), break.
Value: {"value": 0.5}
